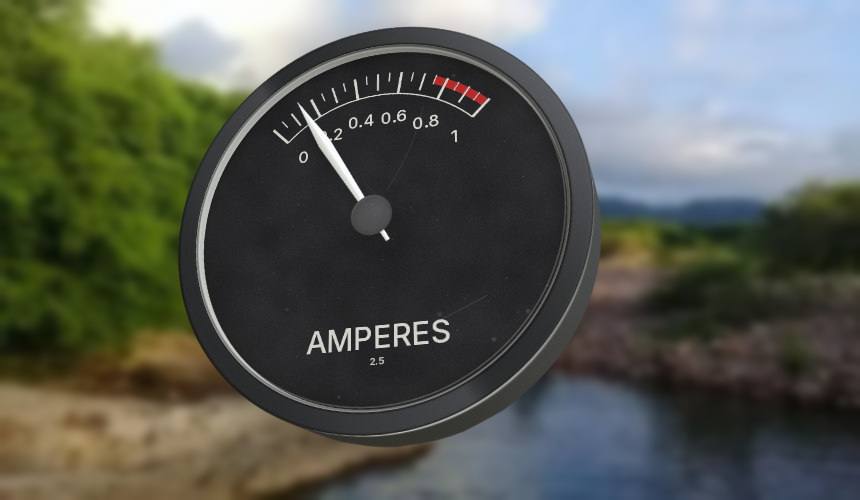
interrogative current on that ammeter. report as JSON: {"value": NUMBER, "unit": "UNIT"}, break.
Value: {"value": 0.15, "unit": "A"}
